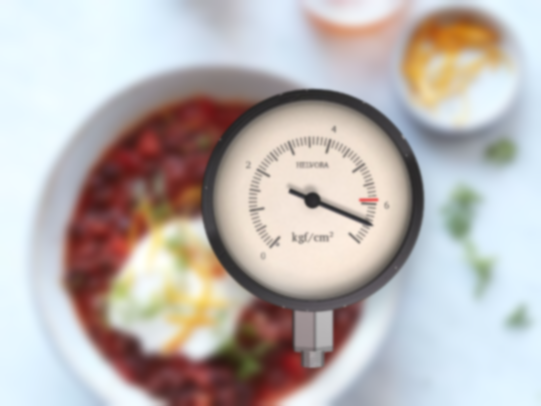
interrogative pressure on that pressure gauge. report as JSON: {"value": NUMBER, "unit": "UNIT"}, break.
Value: {"value": 6.5, "unit": "kg/cm²"}
